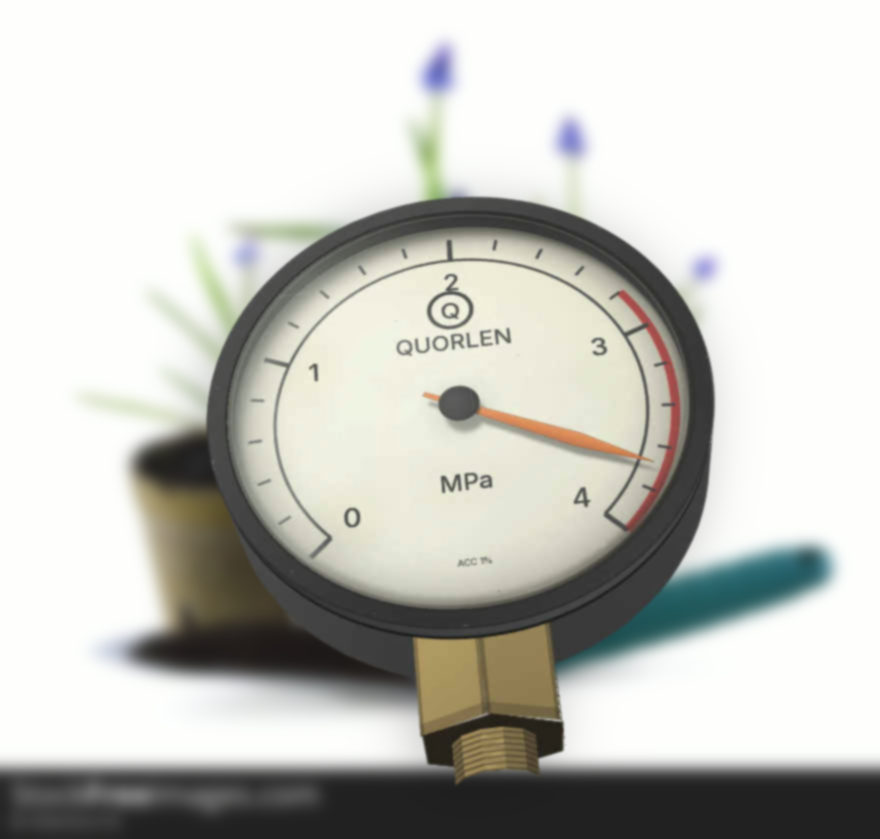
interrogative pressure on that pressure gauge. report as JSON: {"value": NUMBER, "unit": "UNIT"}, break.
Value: {"value": 3.7, "unit": "MPa"}
